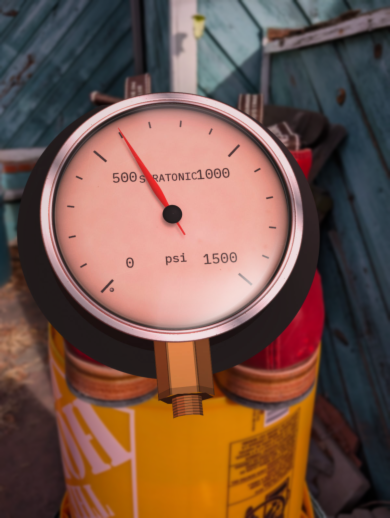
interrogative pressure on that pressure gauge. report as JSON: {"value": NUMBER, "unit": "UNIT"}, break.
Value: {"value": 600, "unit": "psi"}
